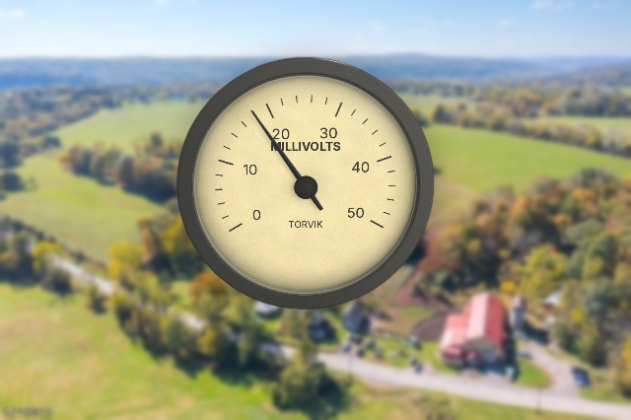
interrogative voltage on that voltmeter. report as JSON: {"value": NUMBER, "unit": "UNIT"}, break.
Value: {"value": 18, "unit": "mV"}
